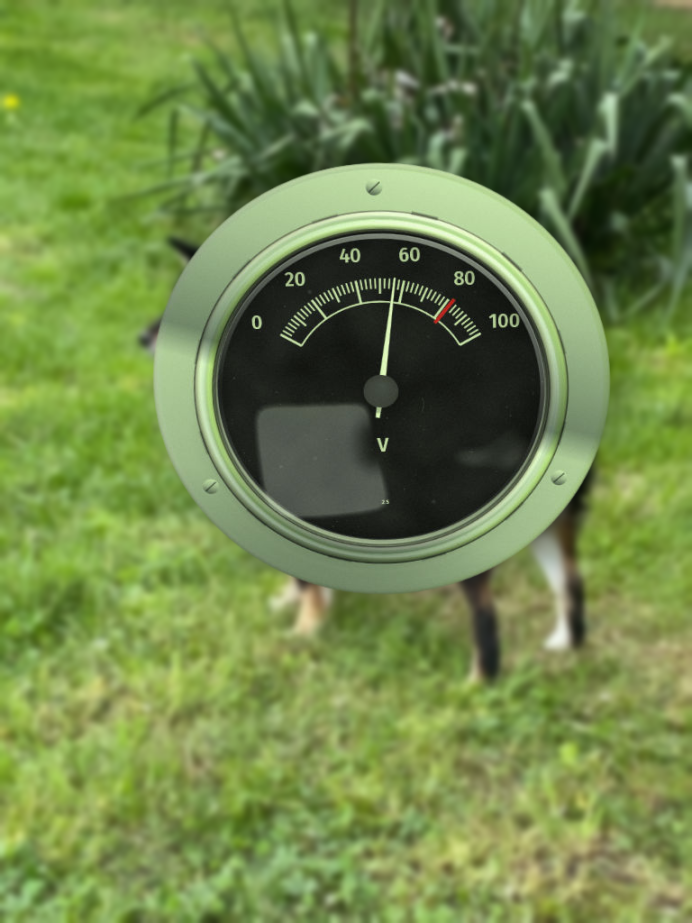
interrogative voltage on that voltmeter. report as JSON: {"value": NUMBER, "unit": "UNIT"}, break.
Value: {"value": 56, "unit": "V"}
